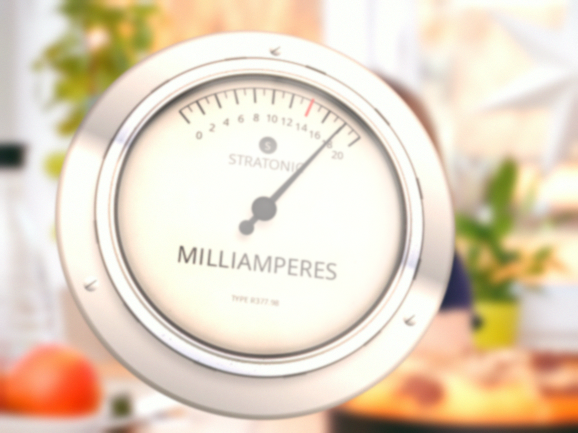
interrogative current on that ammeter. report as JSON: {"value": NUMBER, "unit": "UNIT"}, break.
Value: {"value": 18, "unit": "mA"}
